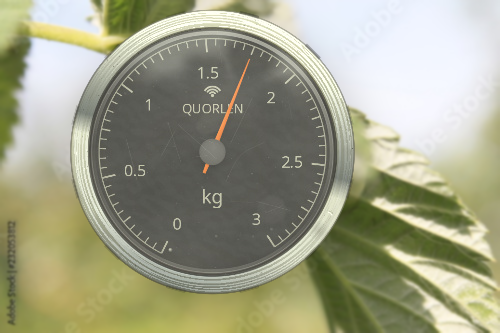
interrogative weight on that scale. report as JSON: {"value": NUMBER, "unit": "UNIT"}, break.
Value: {"value": 1.75, "unit": "kg"}
